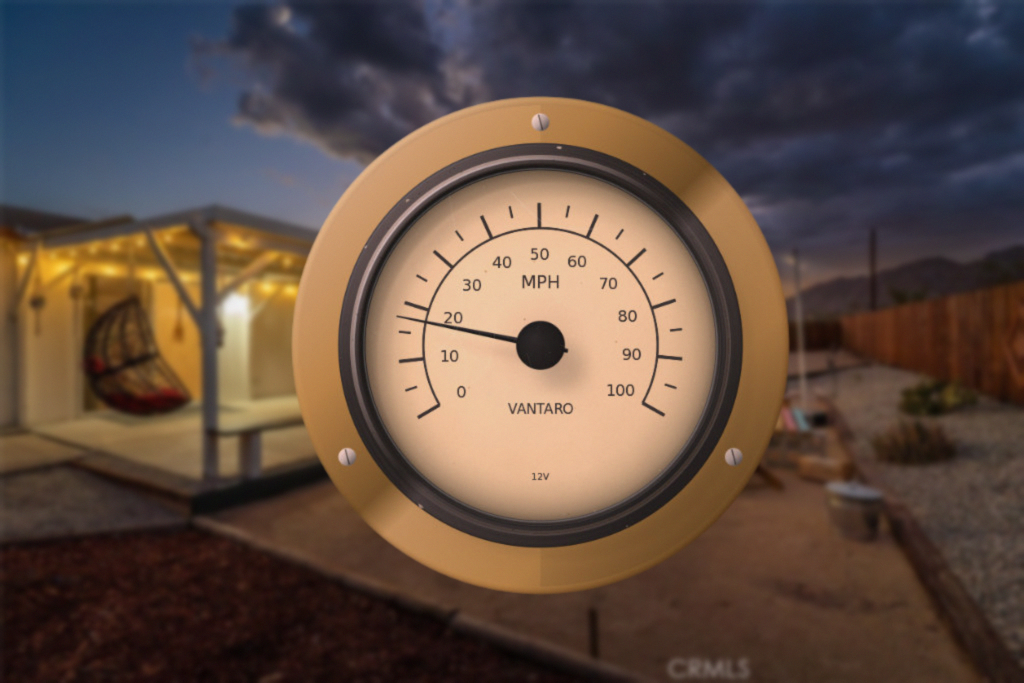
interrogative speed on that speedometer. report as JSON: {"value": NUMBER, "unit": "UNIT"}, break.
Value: {"value": 17.5, "unit": "mph"}
